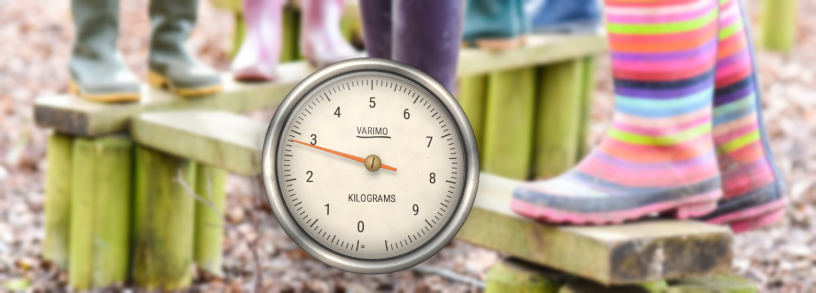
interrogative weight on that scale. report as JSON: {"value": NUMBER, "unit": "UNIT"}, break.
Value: {"value": 2.8, "unit": "kg"}
